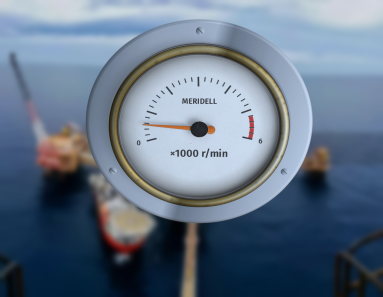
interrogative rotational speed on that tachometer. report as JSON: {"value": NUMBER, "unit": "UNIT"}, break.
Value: {"value": 600, "unit": "rpm"}
